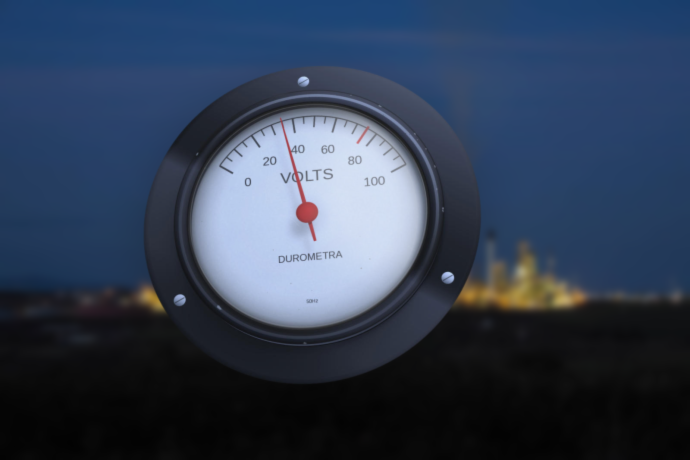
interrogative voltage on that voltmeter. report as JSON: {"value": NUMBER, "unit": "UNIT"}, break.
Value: {"value": 35, "unit": "V"}
